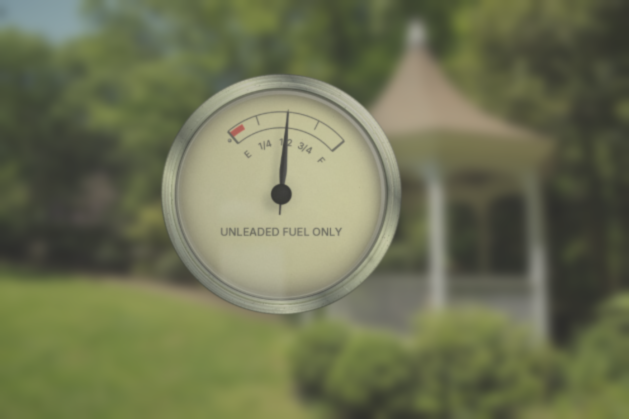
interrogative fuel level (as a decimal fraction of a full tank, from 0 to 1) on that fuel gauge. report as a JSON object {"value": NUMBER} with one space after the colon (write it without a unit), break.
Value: {"value": 0.5}
